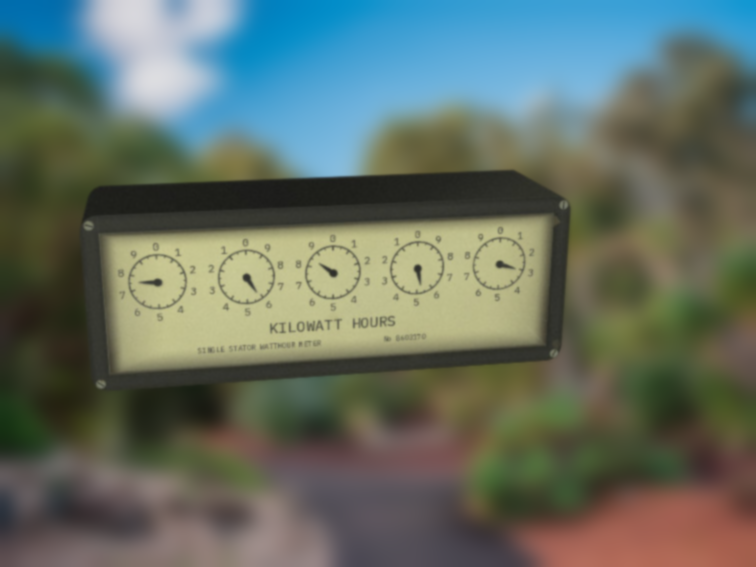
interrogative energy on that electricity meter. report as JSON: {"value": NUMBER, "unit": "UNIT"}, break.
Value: {"value": 75853, "unit": "kWh"}
